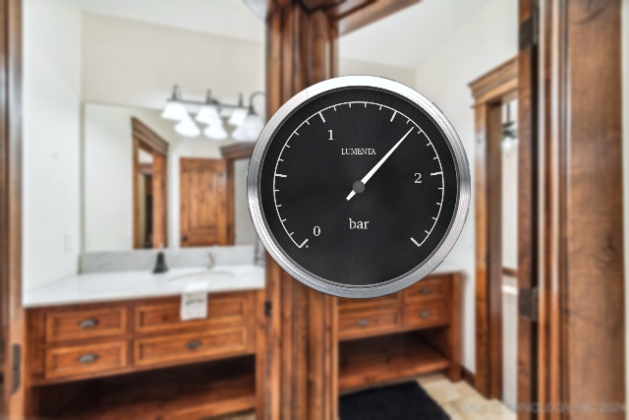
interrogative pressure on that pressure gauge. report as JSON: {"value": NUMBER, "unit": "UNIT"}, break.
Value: {"value": 1.65, "unit": "bar"}
